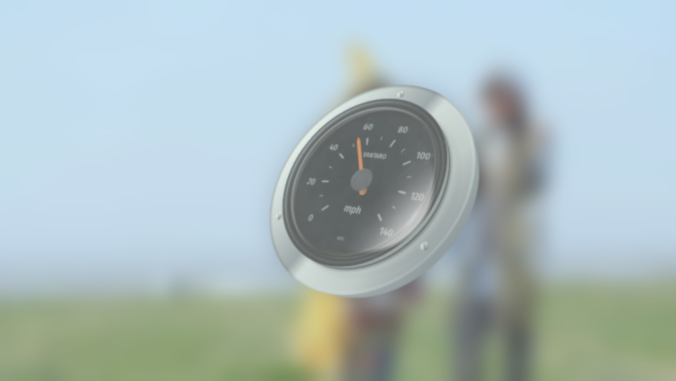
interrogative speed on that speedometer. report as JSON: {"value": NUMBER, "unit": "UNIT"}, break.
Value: {"value": 55, "unit": "mph"}
